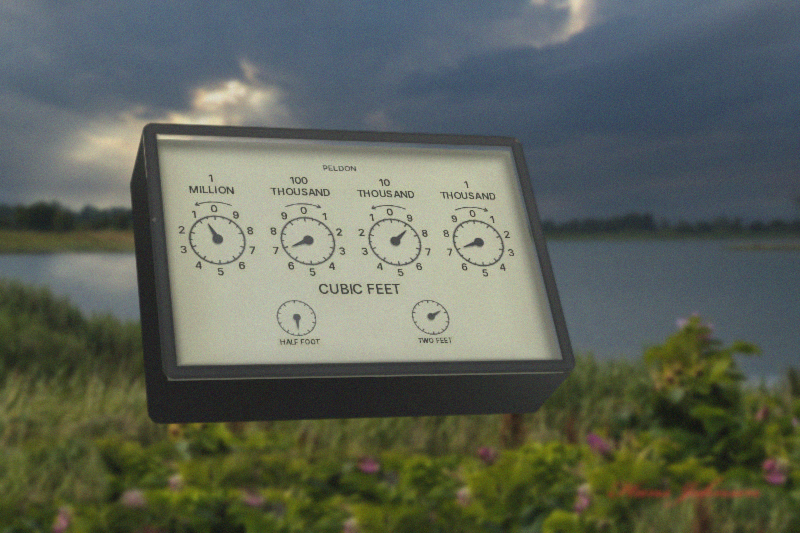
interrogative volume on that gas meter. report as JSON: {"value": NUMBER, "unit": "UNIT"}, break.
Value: {"value": 68700, "unit": "ft³"}
